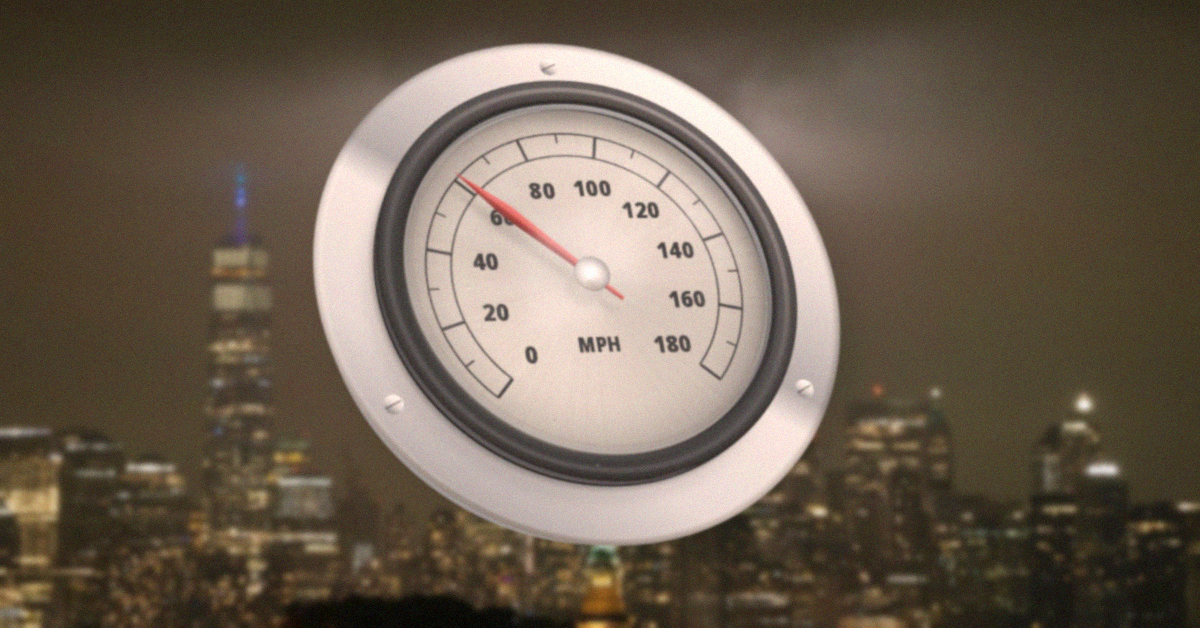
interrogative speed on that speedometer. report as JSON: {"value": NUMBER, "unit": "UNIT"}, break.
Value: {"value": 60, "unit": "mph"}
